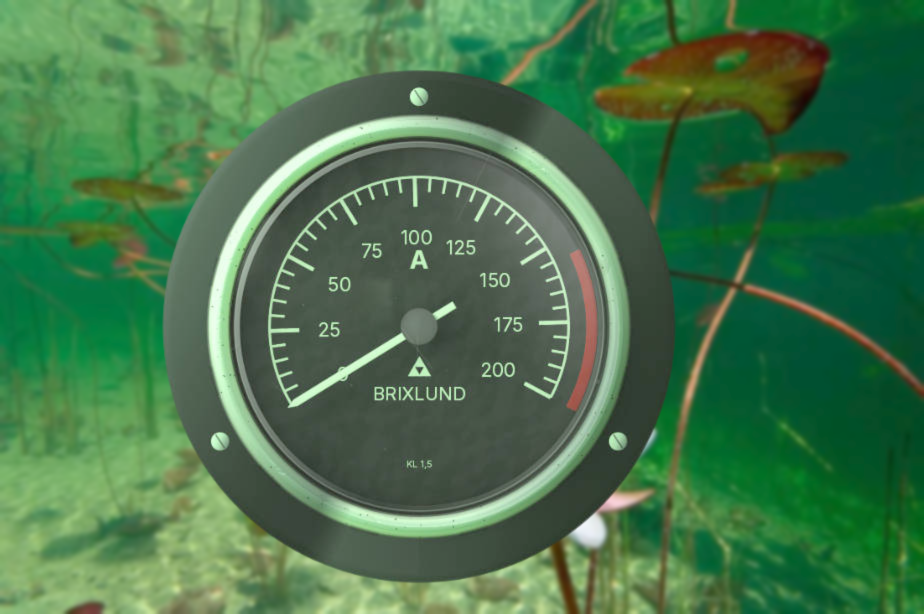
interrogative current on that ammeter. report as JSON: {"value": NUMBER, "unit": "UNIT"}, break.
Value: {"value": 0, "unit": "A"}
